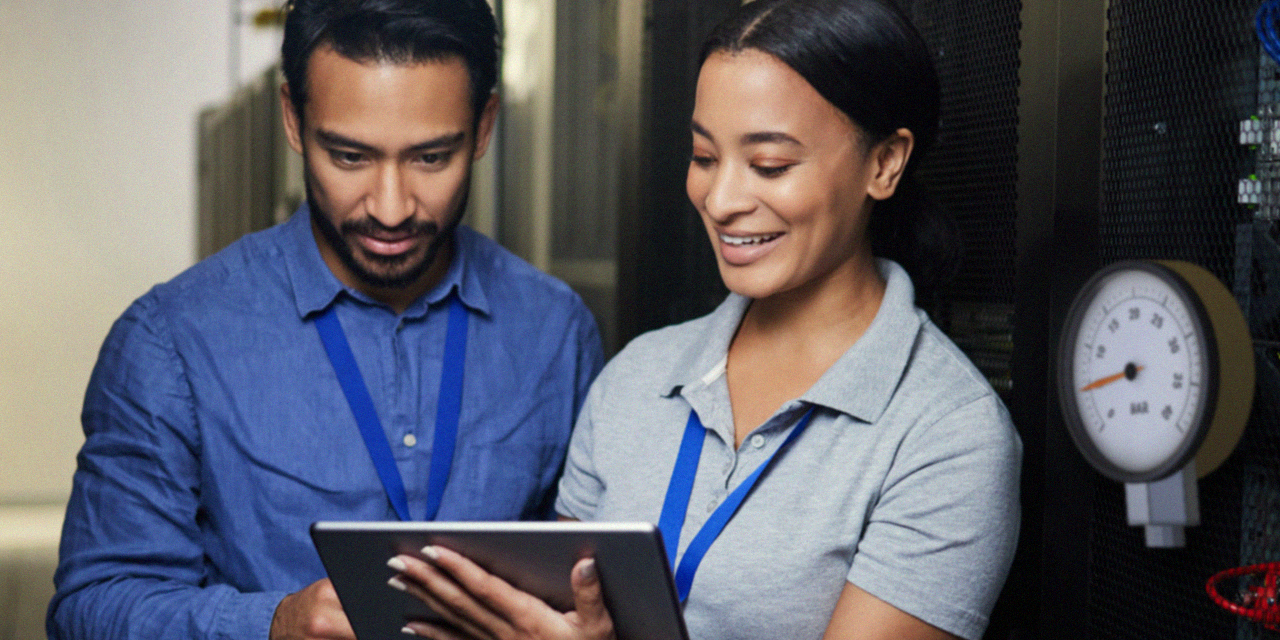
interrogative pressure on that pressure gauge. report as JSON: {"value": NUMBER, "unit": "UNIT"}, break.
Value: {"value": 5, "unit": "bar"}
